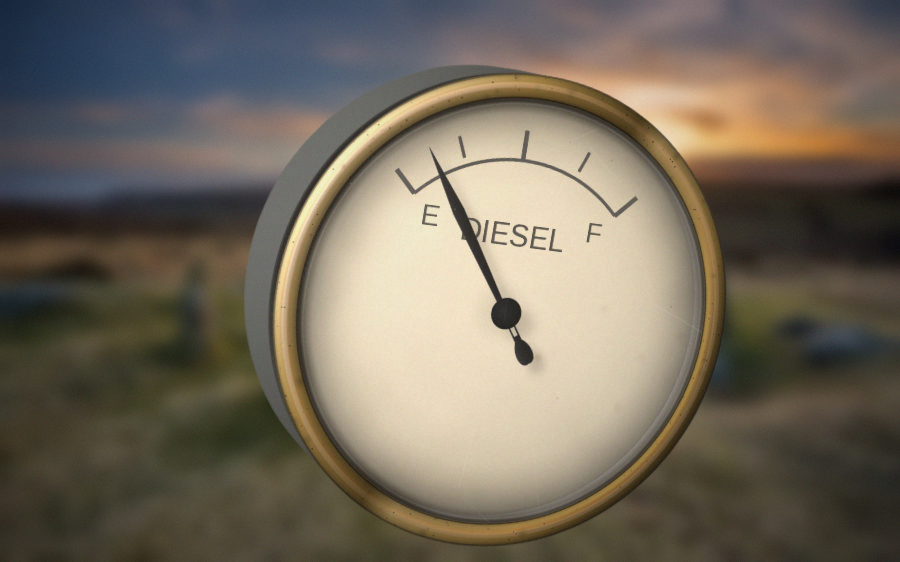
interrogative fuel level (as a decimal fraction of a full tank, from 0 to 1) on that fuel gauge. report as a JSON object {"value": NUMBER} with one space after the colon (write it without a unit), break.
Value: {"value": 0.125}
